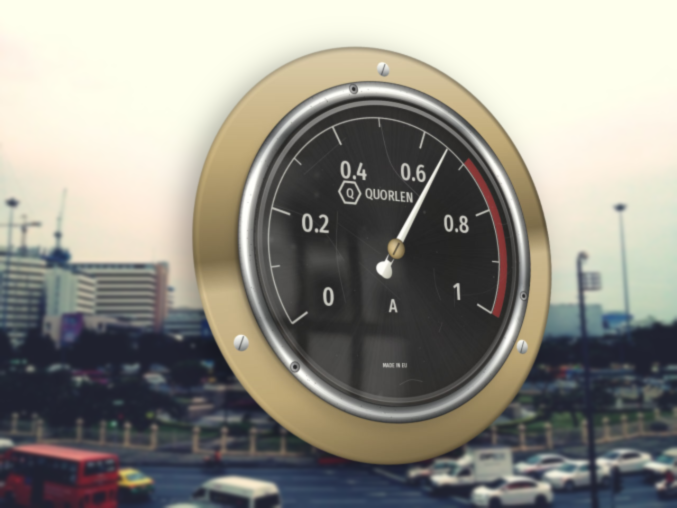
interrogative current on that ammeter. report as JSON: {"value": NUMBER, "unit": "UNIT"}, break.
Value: {"value": 0.65, "unit": "A"}
